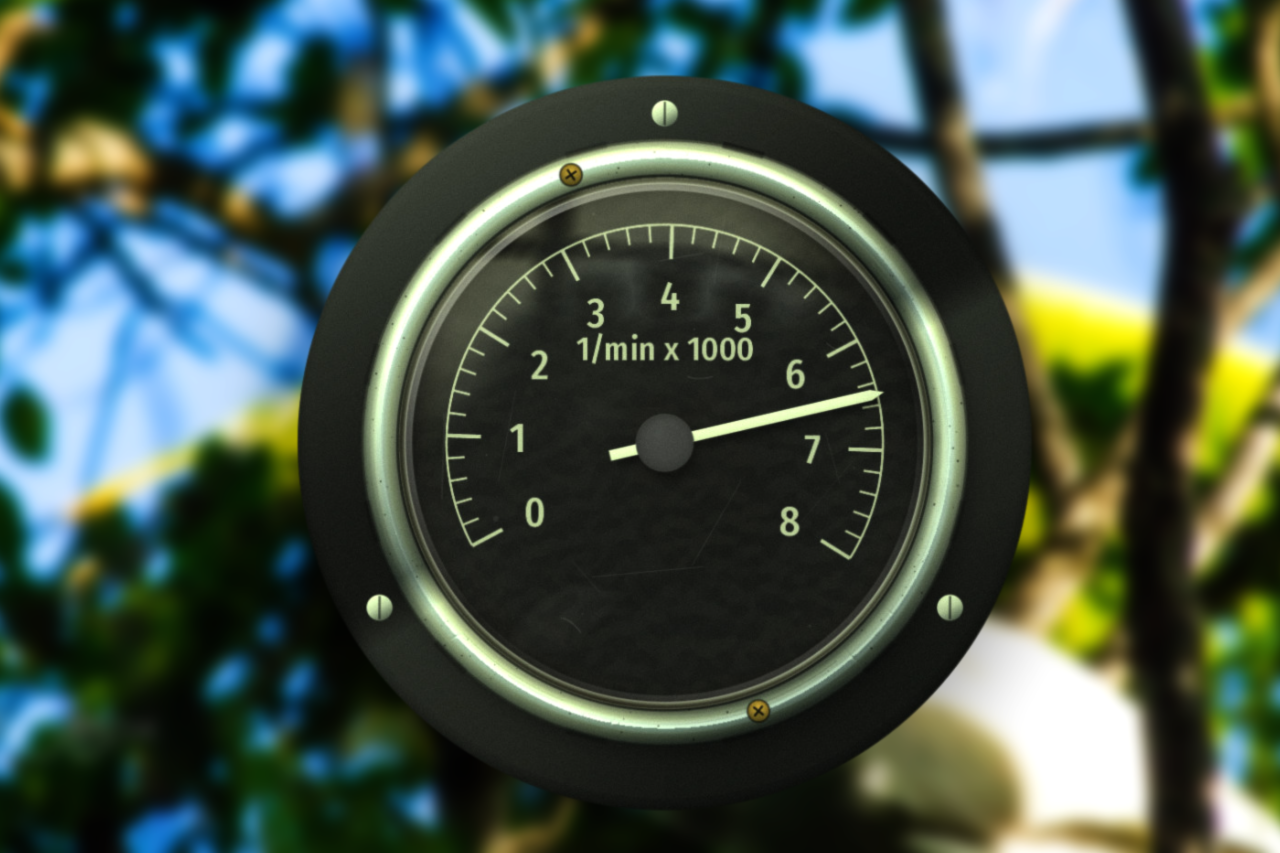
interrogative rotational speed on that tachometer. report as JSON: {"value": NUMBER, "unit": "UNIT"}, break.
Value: {"value": 6500, "unit": "rpm"}
